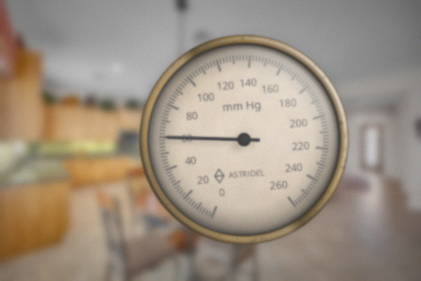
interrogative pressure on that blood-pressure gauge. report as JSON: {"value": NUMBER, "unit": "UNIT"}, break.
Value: {"value": 60, "unit": "mmHg"}
